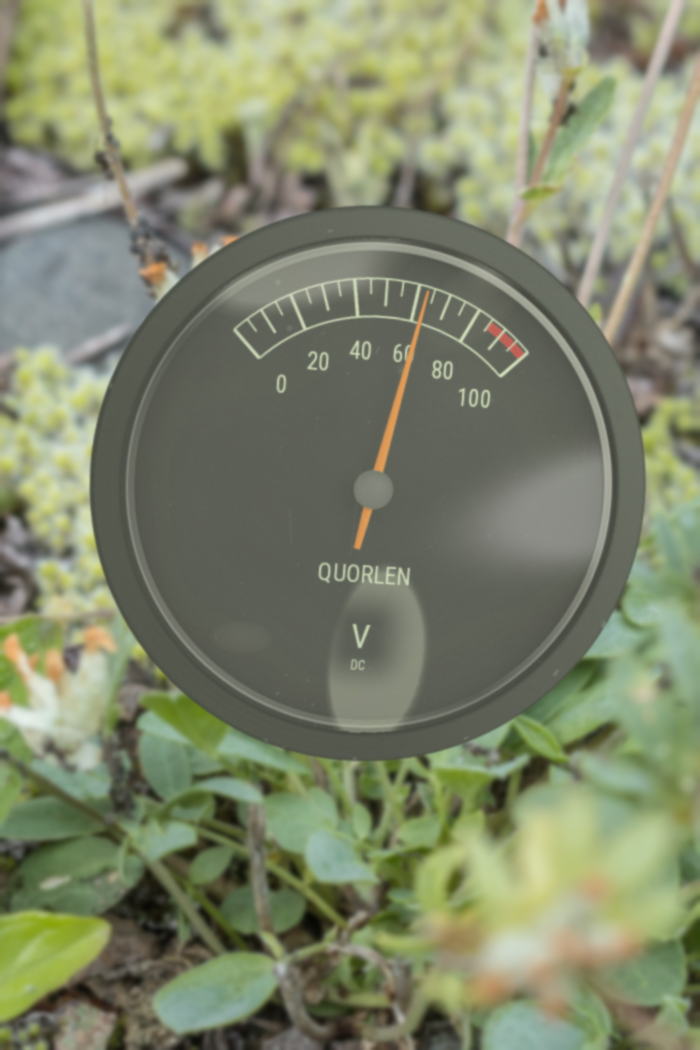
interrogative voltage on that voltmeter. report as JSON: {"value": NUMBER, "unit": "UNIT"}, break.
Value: {"value": 62.5, "unit": "V"}
